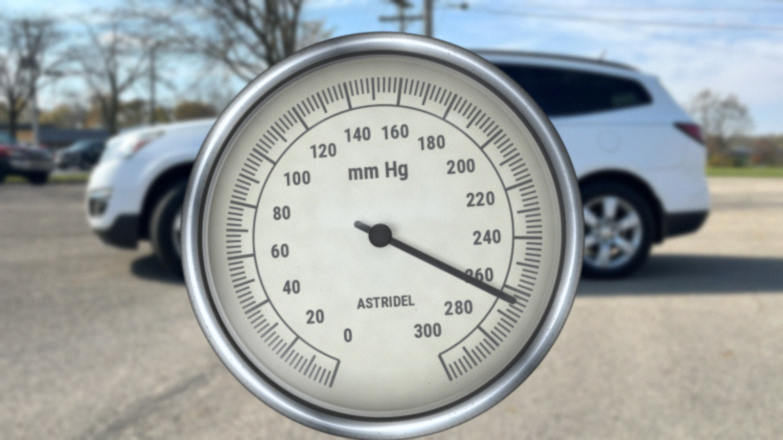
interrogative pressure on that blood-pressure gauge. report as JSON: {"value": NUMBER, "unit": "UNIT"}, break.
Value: {"value": 264, "unit": "mmHg"}
